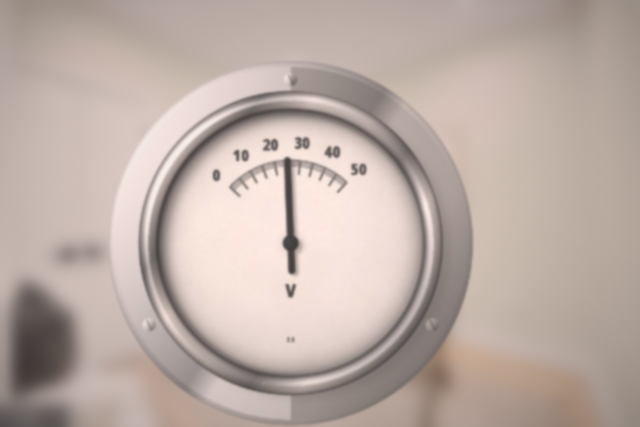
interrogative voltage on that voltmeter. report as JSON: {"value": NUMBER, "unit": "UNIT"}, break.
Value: {"value": 25, "unit": "V"}
